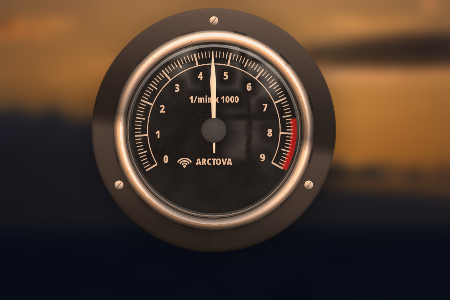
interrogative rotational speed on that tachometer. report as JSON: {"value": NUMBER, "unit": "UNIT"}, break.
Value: {"value": 4500, "unit": "rpm"}
